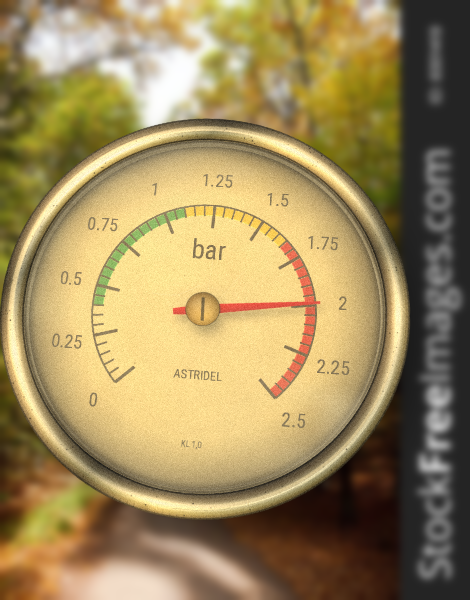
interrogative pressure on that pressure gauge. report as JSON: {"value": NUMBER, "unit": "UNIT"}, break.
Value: {"value": 2, "unit": "bar"}
